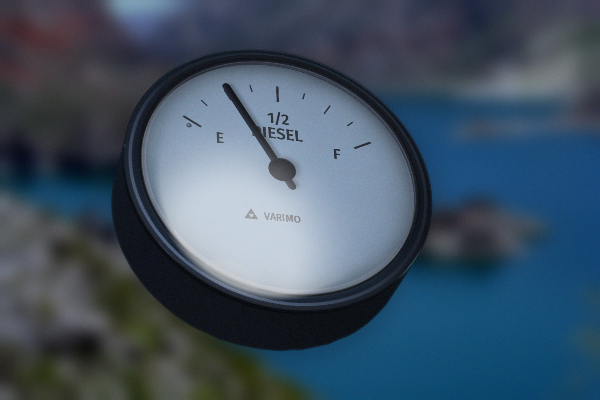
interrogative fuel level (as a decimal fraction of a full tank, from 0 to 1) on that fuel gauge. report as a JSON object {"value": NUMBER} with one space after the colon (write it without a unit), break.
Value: {"value": 0.25}
